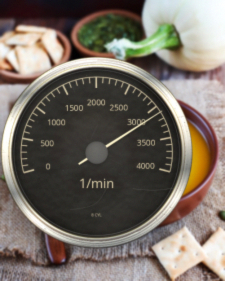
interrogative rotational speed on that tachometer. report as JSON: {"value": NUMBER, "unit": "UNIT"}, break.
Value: {"value": 3100, "unit": "rpm"}
